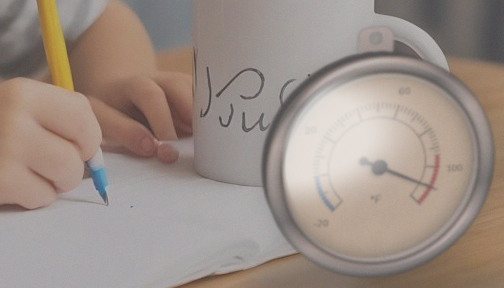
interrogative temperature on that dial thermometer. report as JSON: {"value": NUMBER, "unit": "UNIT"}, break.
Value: {"value": 110, "unit": "°F"}
